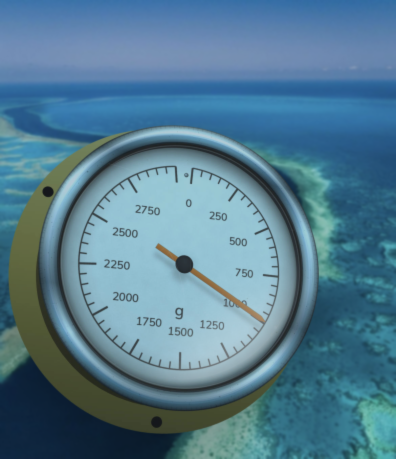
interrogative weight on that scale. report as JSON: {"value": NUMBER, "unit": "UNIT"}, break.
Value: {"value": 1000, "unit": "g"}
